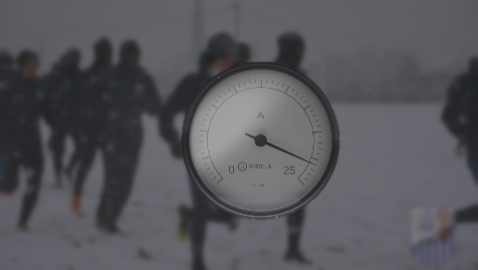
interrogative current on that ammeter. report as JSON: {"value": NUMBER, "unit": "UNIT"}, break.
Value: {"value": 23, "unit": "A"}
